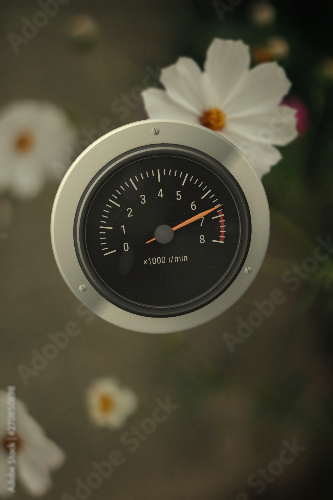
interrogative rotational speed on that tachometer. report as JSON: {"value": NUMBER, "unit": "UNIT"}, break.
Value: {"value": 6600, "unit": "rpm"}
